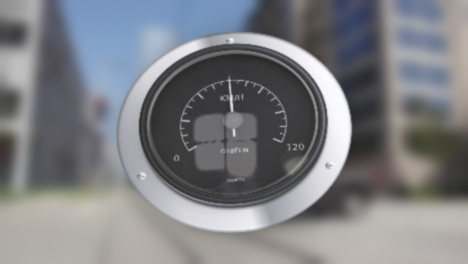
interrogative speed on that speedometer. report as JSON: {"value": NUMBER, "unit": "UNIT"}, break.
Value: {"value": 60, "unit": "km/h"}
